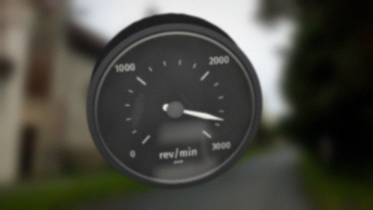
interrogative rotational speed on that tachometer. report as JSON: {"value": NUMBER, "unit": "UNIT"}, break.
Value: {"value": 2700, "unit": "rpm"}
